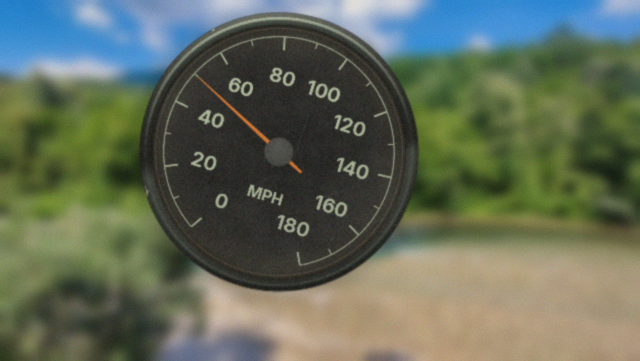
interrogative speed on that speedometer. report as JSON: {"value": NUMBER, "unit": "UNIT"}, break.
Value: {"value": 50, "unit": "mph"}
